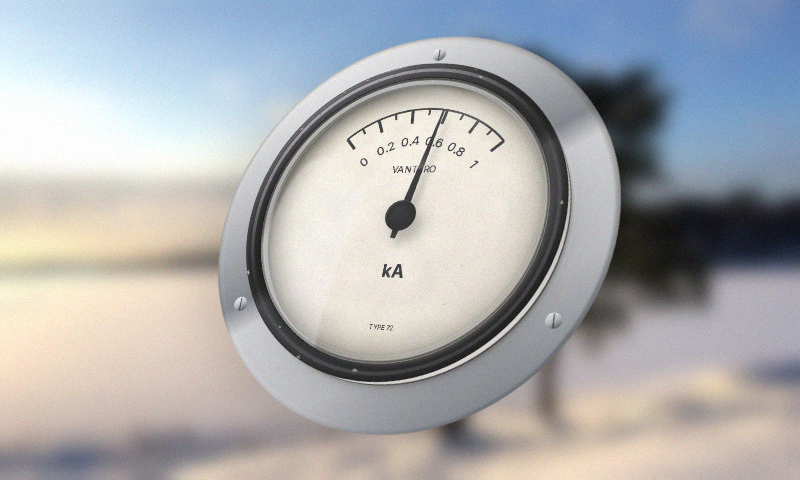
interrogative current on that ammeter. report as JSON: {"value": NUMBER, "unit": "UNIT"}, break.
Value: {"value": 0.6, "unit": "kA"}
